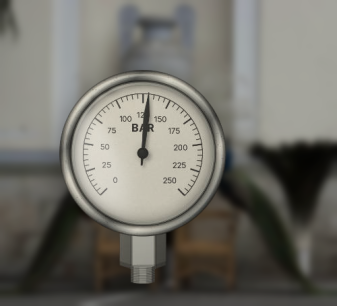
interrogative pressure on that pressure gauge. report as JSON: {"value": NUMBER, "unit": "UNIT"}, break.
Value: {"value": 130, "unit": "bar"}
